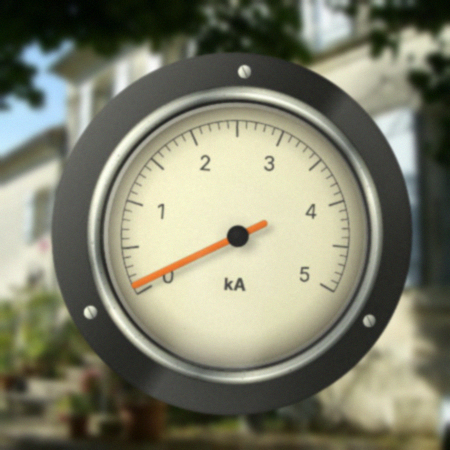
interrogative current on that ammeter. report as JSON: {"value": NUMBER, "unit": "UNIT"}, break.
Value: {"value": 0.1, "unit": "kA"}
